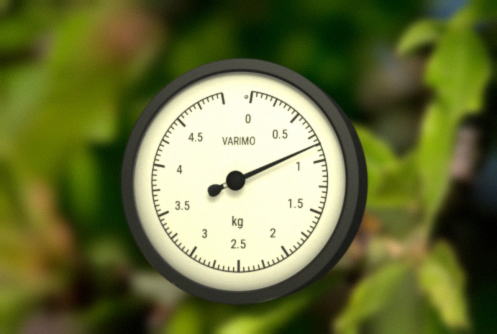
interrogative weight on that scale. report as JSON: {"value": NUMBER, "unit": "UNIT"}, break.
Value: {"value": 0.85, "unit": "kg"}
